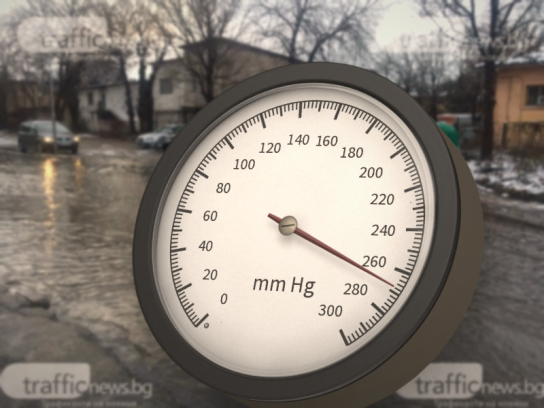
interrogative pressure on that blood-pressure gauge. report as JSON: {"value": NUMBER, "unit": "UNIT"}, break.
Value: {"value": 268, "unit": "mmHg"}
